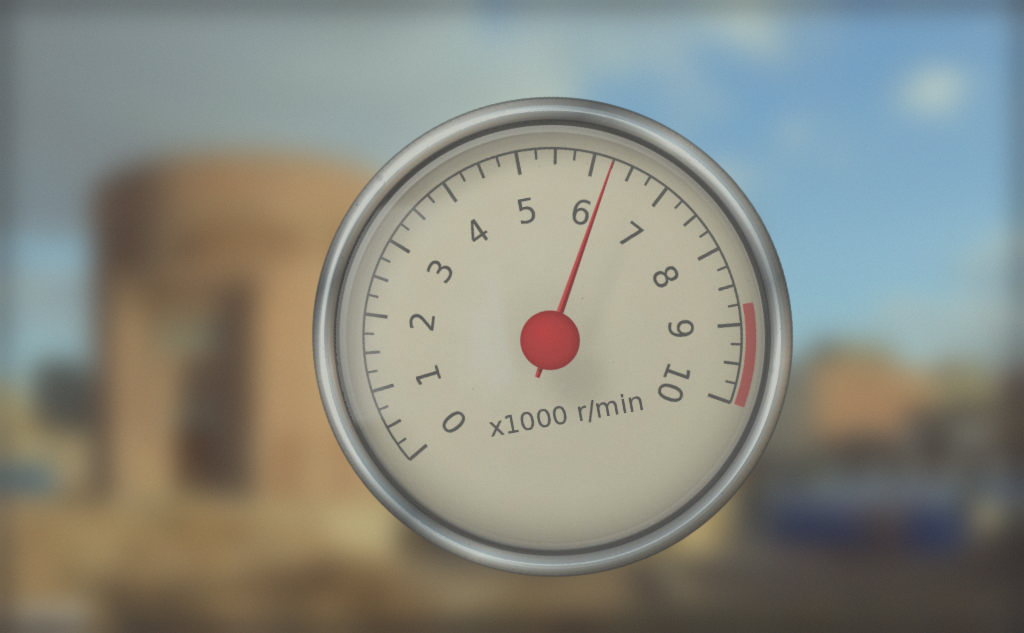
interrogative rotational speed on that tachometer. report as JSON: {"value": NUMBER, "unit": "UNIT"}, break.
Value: {"value": 6250, "unit": "rpm"}
